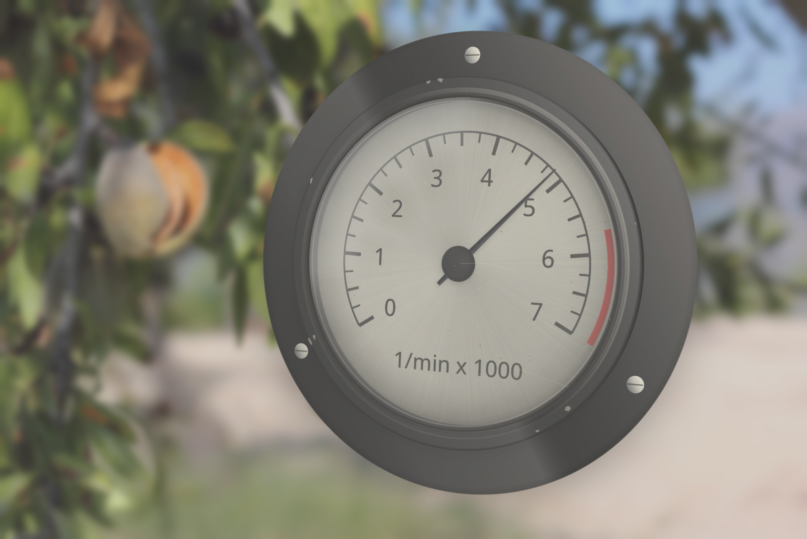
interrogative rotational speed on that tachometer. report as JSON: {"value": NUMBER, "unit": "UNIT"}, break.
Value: {"value": 4875, "unit": "rpm"}
